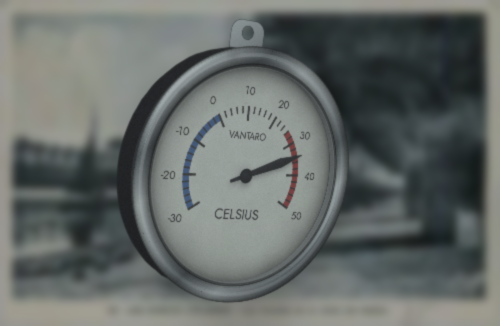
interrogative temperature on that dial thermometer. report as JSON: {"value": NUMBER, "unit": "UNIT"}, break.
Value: {"value": 34, "unit": "°C"}
